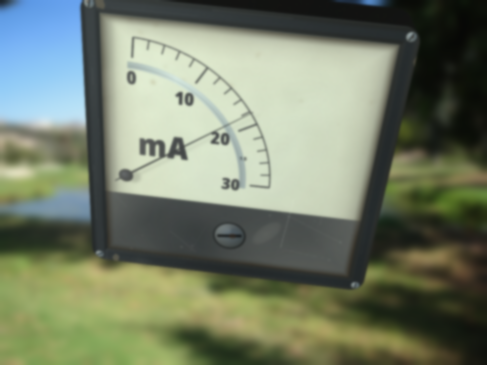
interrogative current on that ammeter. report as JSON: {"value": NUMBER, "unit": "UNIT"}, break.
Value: {"value": 18, "unit": "mA"}
